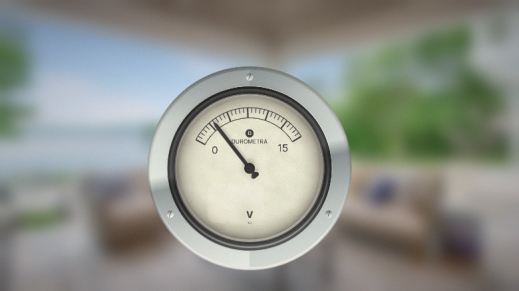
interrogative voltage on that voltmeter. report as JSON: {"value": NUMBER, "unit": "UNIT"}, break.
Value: {"value": 3, "unit": "V"}
